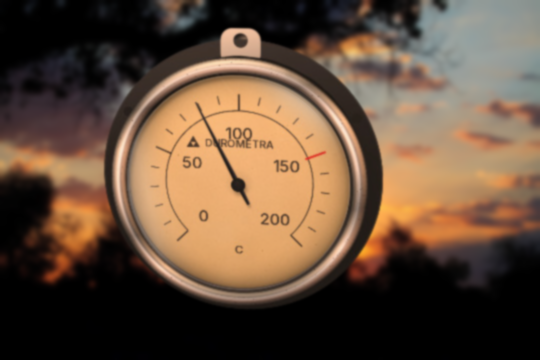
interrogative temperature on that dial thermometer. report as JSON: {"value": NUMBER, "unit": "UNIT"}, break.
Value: {"value": 80, "unit": "°C"}
